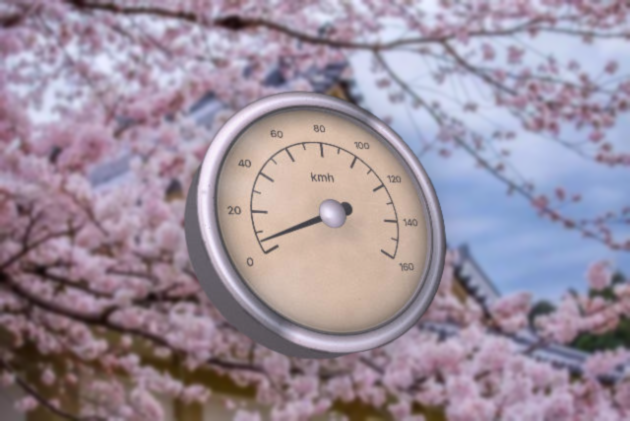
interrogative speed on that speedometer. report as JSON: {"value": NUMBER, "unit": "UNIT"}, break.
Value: {"value": 5, "unit": "km/h"}
